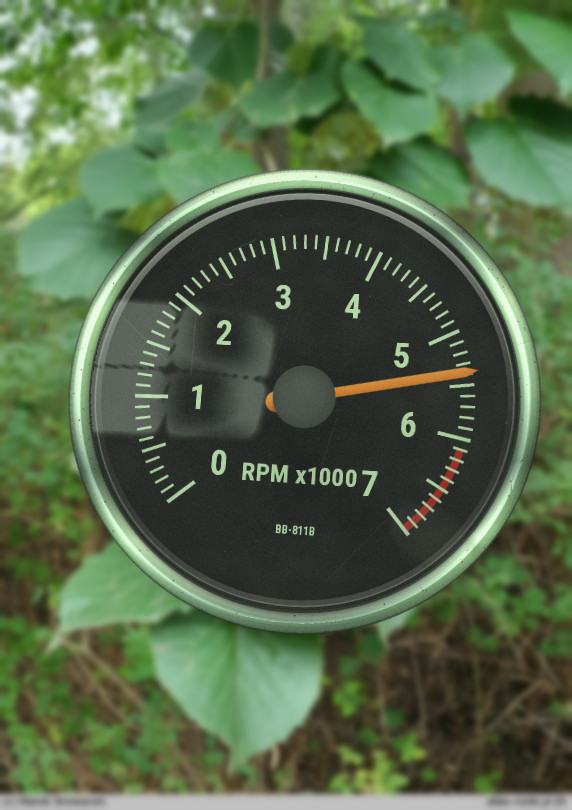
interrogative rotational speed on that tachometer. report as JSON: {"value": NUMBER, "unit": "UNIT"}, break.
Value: {"value": 5400, "unit": "rpm"}
